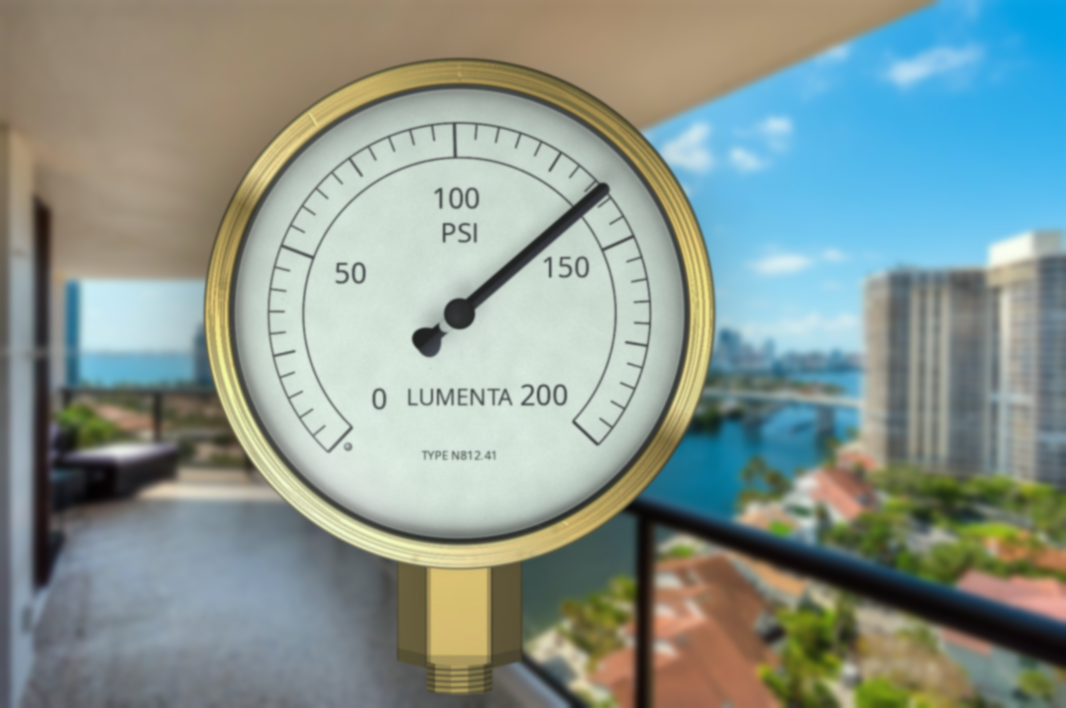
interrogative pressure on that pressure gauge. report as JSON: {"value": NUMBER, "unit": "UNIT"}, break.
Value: {"value": 137.5, "unit": "psi"}
